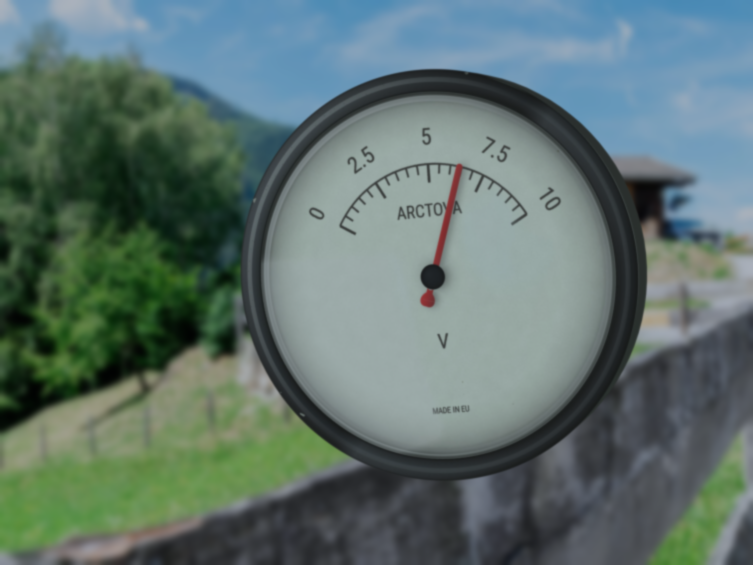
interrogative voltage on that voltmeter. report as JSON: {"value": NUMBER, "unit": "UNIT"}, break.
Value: {"value": 6.5, "unit": "V"}
